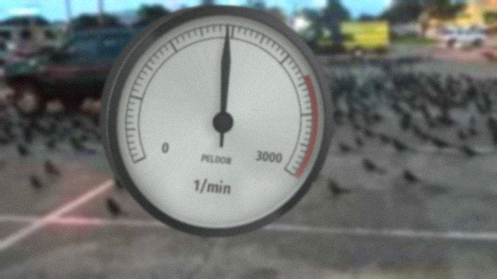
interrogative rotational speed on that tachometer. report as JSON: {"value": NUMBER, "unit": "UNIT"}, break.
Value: {"value": 1450, "unit": "rpm"}
